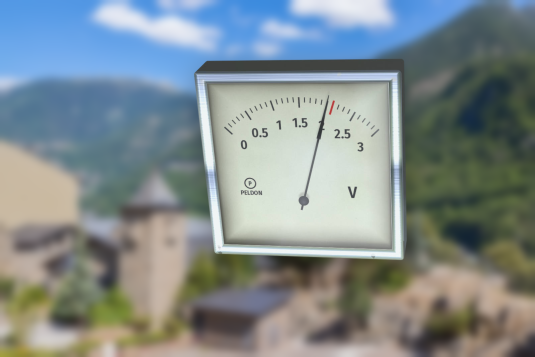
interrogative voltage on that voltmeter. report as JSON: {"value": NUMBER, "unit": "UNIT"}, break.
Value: {"value": 2, "unit": "V"}
